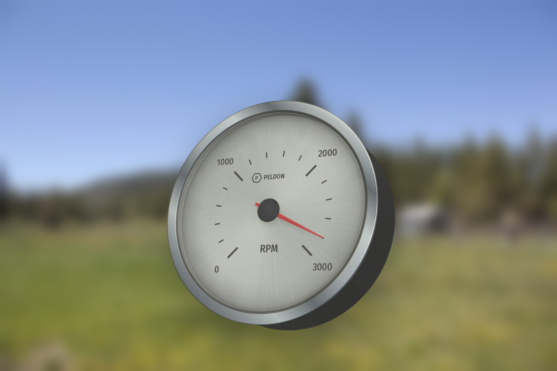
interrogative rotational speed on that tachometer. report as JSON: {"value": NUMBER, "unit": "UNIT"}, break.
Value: {"value": 2800, "unit": "rpm"}
